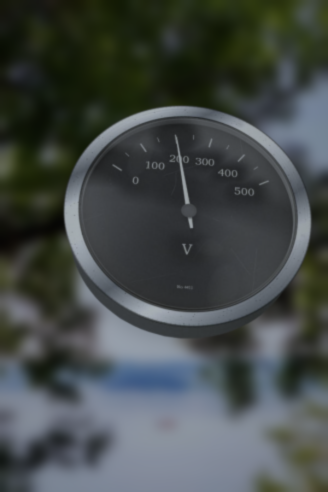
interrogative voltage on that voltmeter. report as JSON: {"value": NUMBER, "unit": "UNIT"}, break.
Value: {"value": 200, "unit": "V"}
